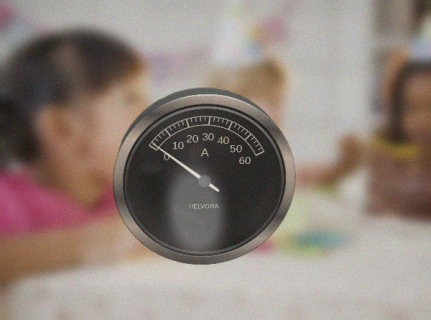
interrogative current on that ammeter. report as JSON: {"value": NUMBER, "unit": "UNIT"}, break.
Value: {"value": 2, "unit": "A"}
